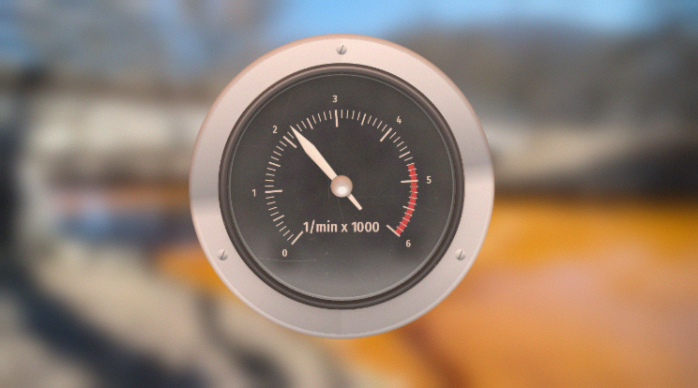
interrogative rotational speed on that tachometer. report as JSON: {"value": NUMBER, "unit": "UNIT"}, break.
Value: {"value": 2200, "unit": "rpm"}
